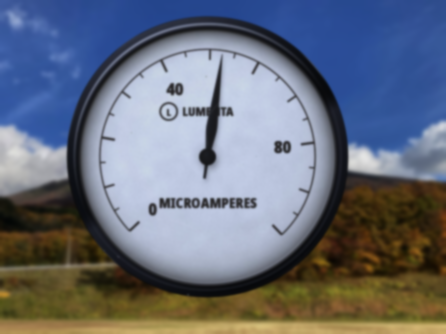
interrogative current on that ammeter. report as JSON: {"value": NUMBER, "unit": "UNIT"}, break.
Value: {"value": 52.5, "unit": "µA"}
